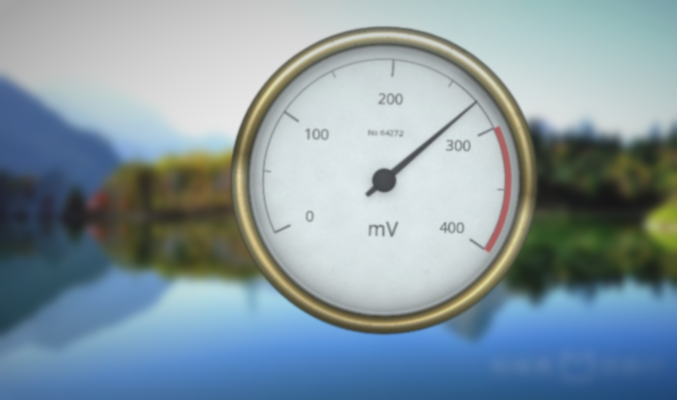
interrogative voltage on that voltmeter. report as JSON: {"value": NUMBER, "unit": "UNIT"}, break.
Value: {"value": 275, "unit": "mV"}
